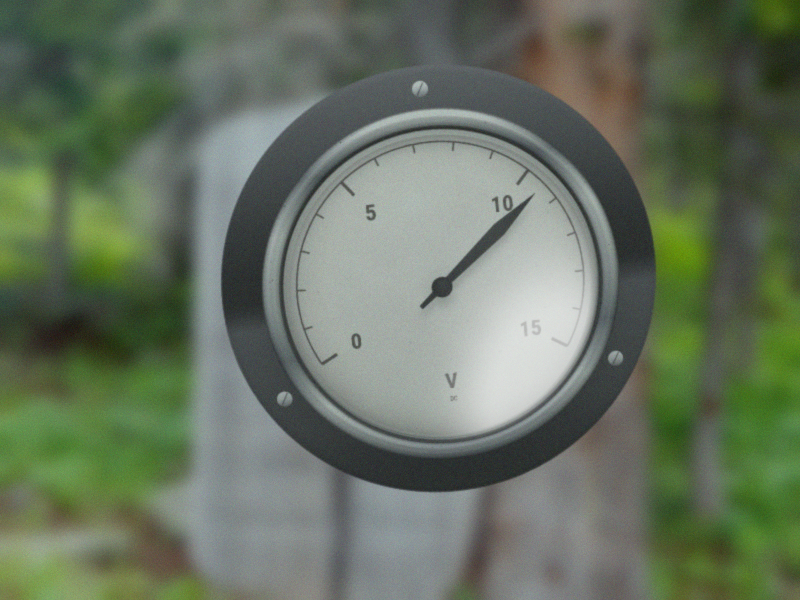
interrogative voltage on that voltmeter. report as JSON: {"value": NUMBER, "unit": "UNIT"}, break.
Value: {"value": 10.5, "unit": "V"}
